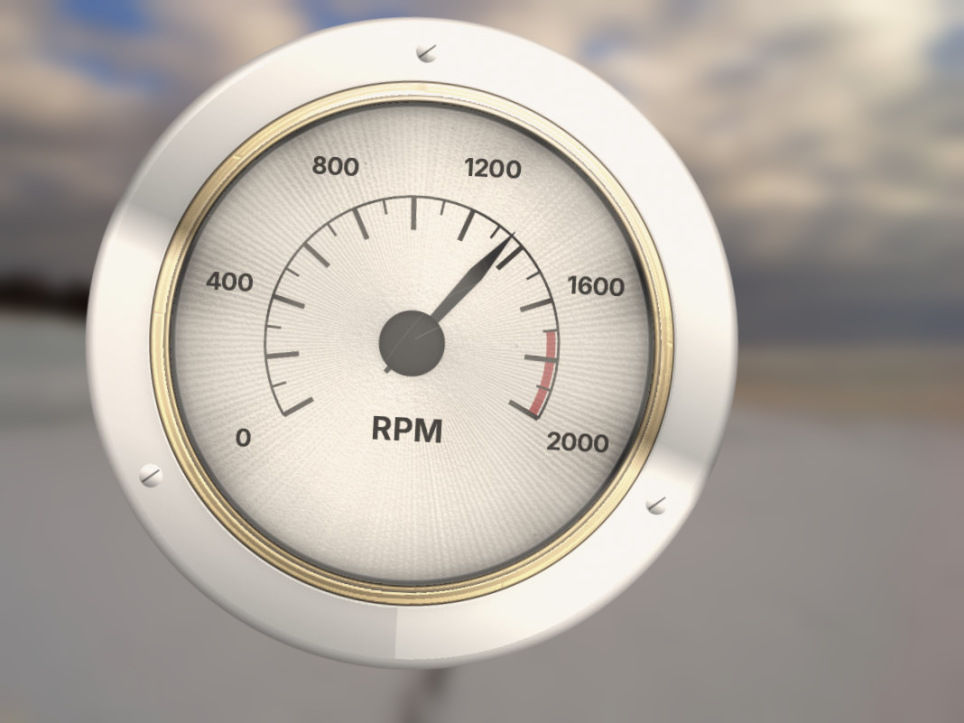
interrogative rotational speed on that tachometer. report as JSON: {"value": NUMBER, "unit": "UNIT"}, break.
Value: {"value": 1350, "unit": "rpm"}
